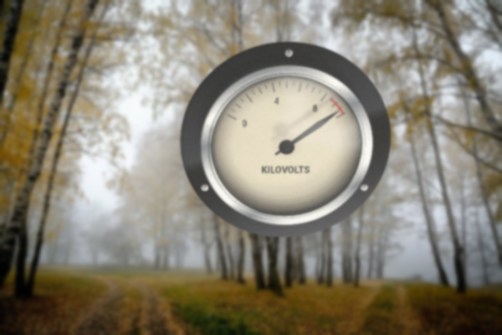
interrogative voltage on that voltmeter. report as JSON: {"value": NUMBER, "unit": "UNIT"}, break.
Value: {"value": 9.5, "unit": "kV"}
